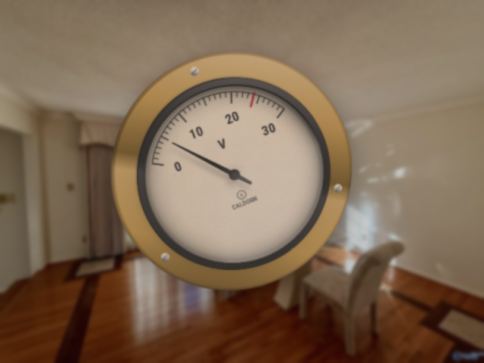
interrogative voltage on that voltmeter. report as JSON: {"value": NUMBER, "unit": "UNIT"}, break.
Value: {"value": 5, "unit": "V"}
